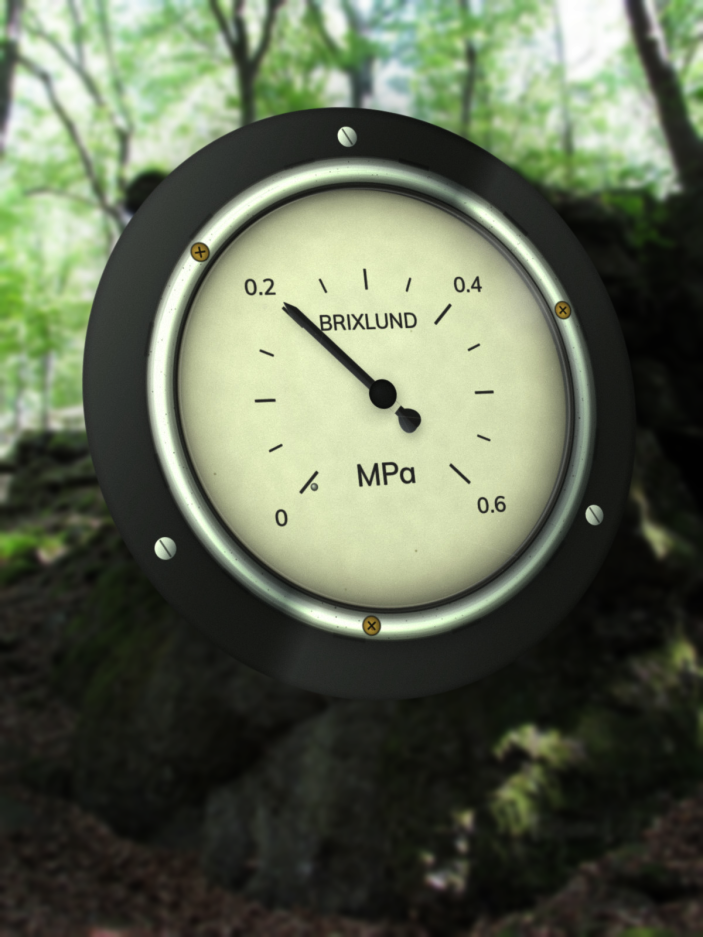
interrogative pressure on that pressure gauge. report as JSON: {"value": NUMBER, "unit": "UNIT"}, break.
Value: {"value": 0.2, "unit": "MPa"}
